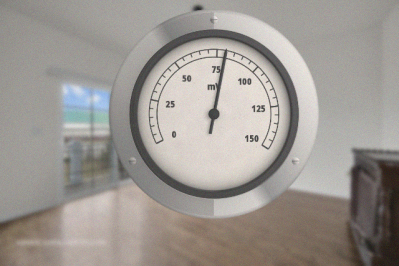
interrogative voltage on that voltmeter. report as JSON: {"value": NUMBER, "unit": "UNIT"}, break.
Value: {"value": 80, "unit": "mV"}
